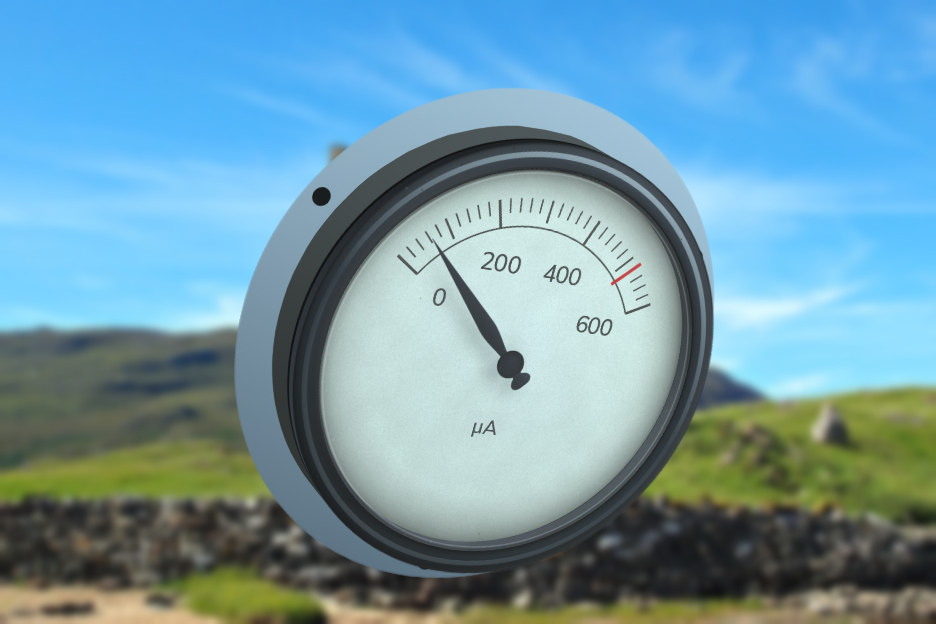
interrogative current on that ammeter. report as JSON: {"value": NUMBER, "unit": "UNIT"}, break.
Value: {"value": 60, "unit": "µA"}
